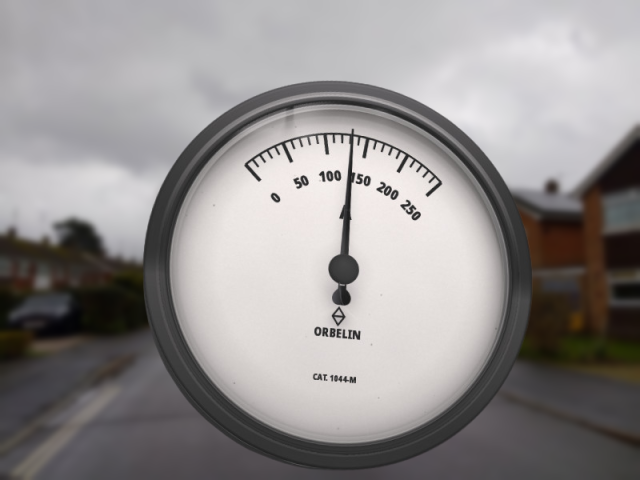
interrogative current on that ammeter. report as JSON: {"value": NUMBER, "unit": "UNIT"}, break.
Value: {"value": 130, "unit": "A"}
